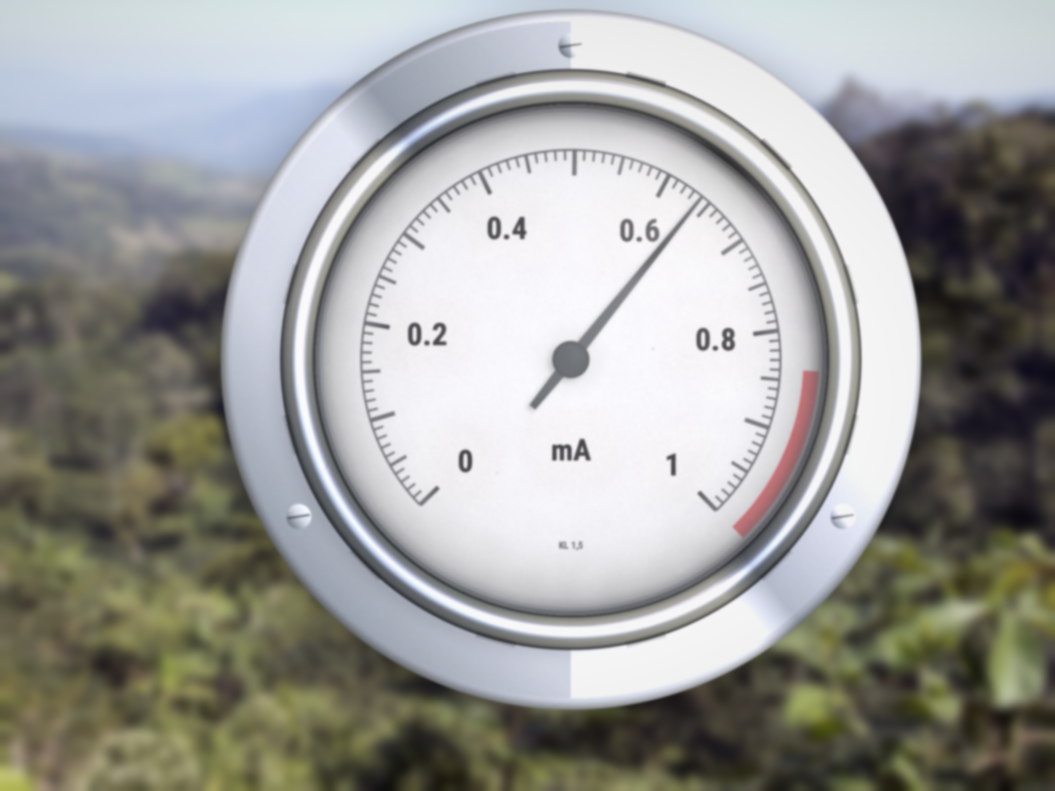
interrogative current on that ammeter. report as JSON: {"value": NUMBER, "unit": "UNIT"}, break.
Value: {"value": 0.64, "unit": "mA"}
